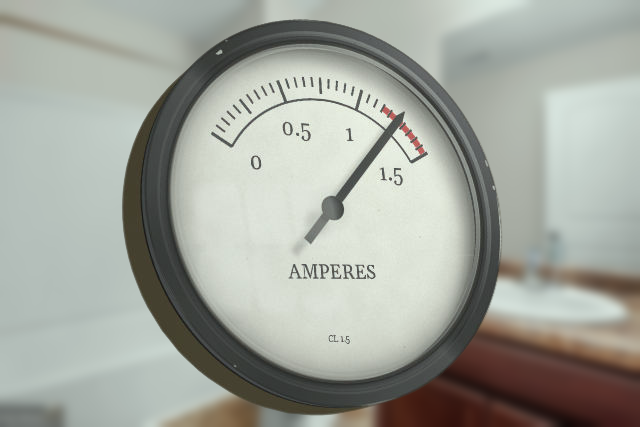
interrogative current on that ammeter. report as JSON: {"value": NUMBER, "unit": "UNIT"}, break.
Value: {"value": 1.25, "unit": "A"}
